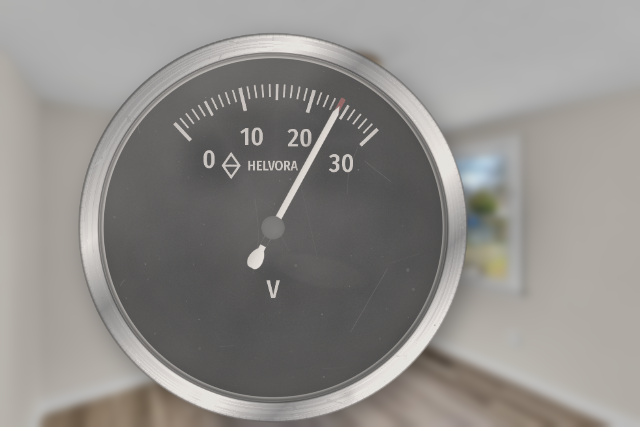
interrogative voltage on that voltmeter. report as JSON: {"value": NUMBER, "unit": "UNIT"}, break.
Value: {"value": 24, "unit": "V"}
